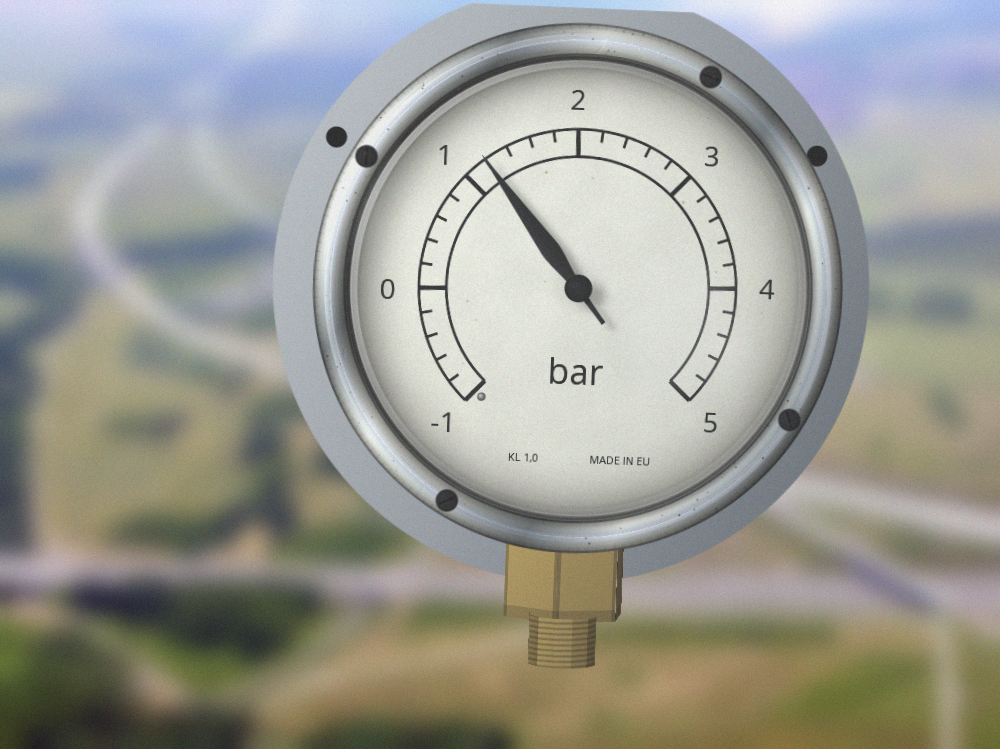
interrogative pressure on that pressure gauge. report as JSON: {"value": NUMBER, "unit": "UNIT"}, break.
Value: {"value": 1.2, "unit": "bar"}
